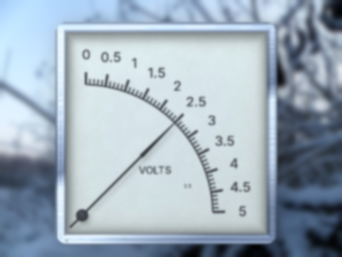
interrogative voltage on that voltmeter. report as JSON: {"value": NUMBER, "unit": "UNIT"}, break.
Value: {"value": 2.5, "unit": "V"}
